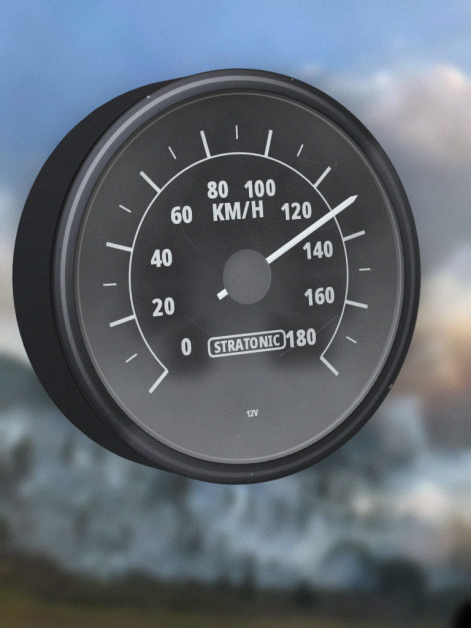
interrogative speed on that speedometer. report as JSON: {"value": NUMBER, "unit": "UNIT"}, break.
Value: {"value": 130, "unit": "km/h"}
